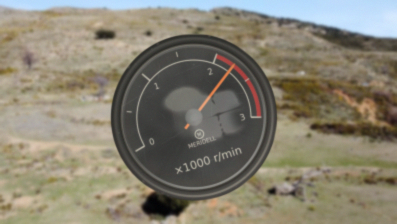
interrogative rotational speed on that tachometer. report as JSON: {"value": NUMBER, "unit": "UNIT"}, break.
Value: {"value": 2250, "unit": "rpm"}
